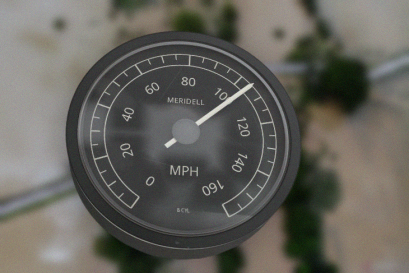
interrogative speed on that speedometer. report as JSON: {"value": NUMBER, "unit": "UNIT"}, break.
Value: {"value": 105, "unit": "mph"}
